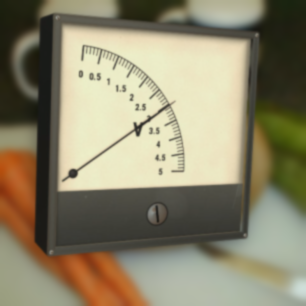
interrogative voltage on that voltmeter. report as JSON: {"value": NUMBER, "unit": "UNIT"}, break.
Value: {"value": 3, "unit": "V"}
